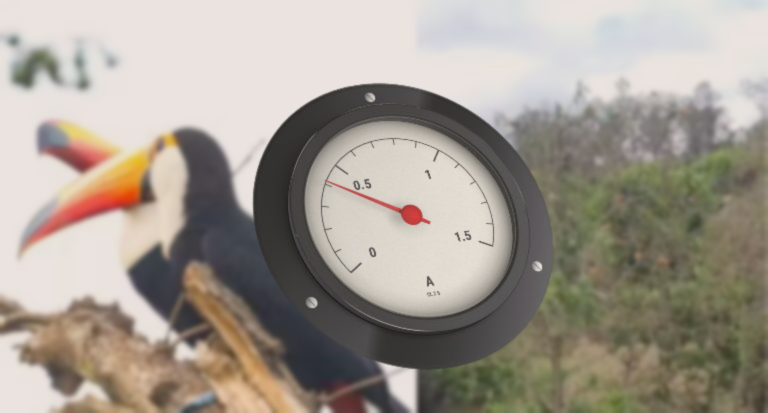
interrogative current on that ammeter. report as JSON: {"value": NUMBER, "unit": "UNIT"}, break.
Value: {"value": 0.4, "unit": "A"}
